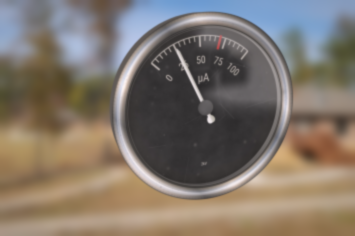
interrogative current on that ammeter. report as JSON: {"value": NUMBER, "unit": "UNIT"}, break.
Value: {"value": 25, "unit": "µA"}
